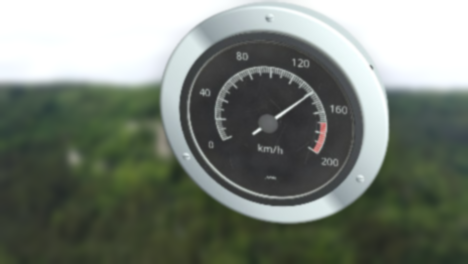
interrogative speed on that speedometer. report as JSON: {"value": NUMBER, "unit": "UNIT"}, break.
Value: {"value": 140, "unit": "km/h"}
